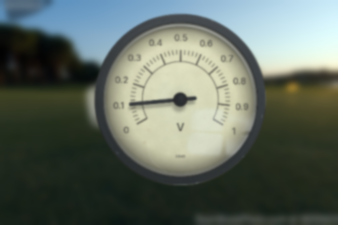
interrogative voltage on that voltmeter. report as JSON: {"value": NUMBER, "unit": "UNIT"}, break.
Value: {"value": 0.1, "unit": "V"}
